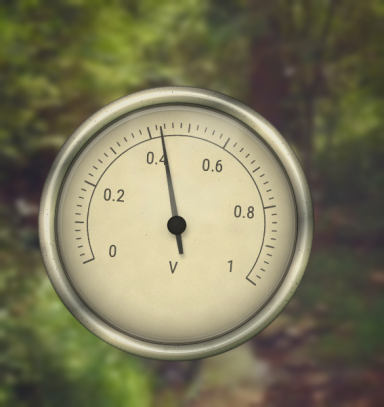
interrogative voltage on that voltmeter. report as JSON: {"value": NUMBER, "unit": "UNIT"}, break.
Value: {"value": 0.43, "unit": "V"}
